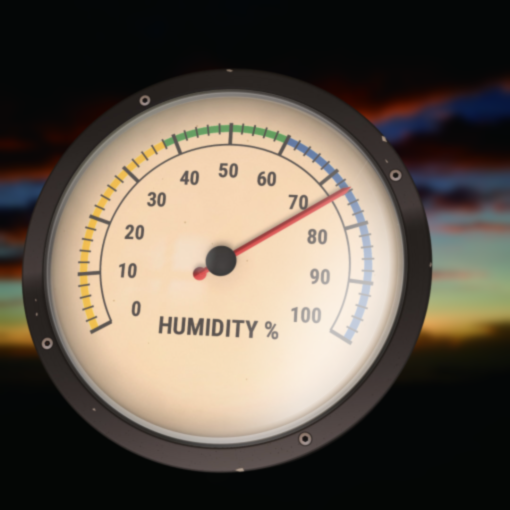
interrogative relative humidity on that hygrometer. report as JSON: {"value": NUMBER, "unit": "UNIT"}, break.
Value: {"value": 74, "unit": "%"}
